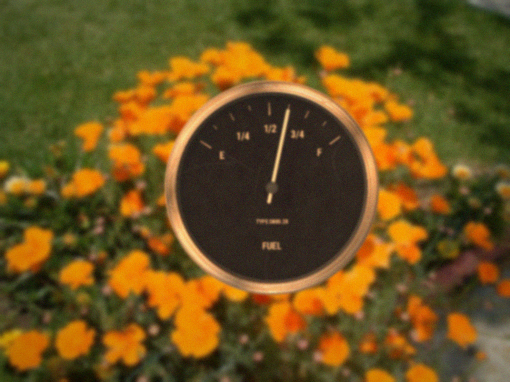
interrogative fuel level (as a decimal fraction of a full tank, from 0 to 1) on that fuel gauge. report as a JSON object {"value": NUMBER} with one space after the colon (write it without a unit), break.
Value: {"value": 0.625}
